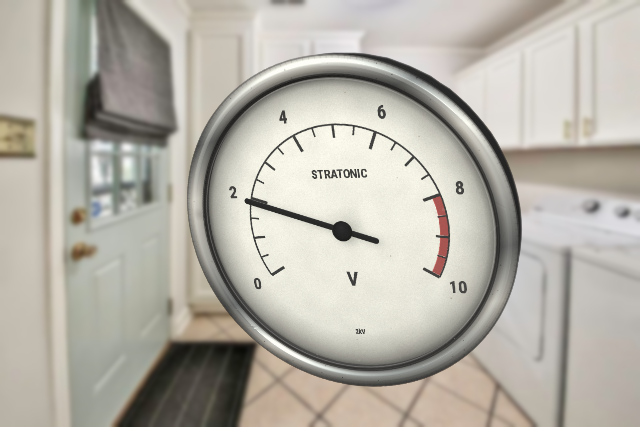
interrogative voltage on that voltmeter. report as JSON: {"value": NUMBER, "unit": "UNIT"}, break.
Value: {"value": 2, "unit": "V"}
